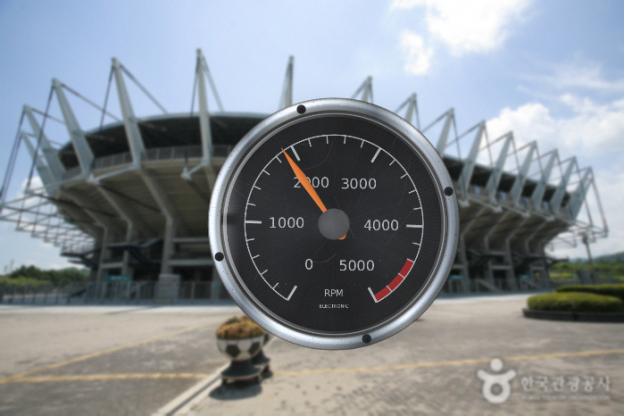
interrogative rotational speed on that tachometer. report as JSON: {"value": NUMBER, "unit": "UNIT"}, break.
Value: {"value": 1900, "unit": "rpm"}
